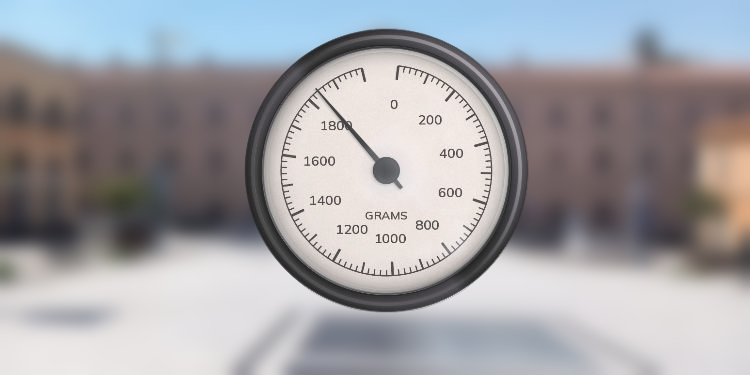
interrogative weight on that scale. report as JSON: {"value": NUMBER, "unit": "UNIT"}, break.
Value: {"value": 1840, "unit": "g"}
